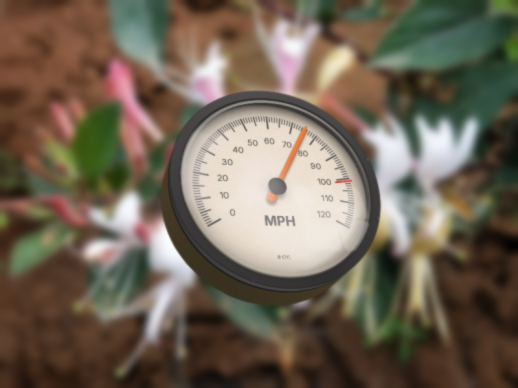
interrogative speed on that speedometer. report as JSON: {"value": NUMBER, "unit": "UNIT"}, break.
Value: {"value": 75, "unit": "mph"}
